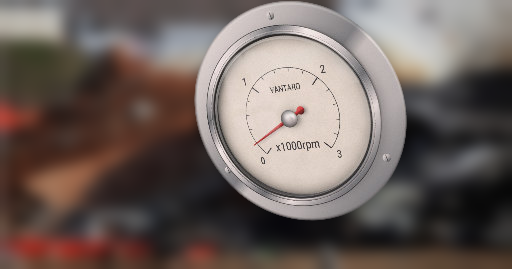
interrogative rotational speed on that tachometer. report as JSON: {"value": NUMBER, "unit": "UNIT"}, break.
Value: {"value": 200, "unit": "rpm"}
